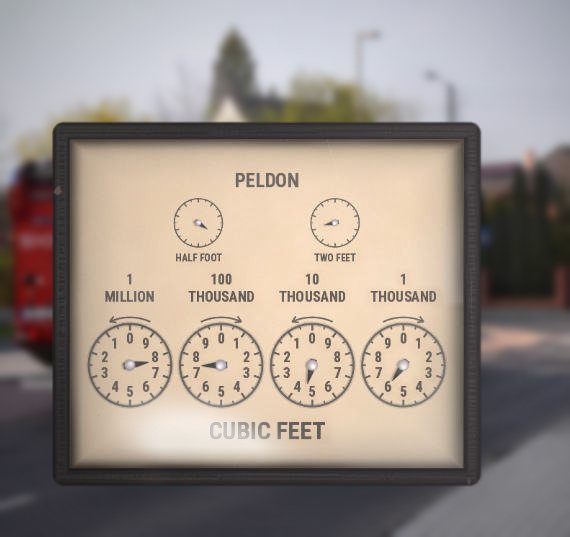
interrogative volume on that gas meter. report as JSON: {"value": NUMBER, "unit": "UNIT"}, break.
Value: {"value": 774600, "unit": "ft³"}
